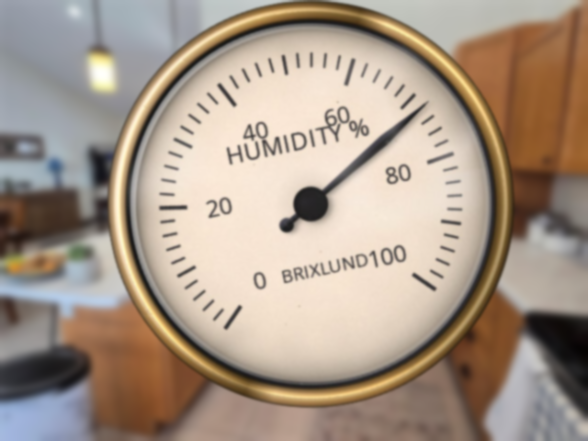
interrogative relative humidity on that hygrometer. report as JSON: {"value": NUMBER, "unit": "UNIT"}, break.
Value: {"value": 72, "unit": "%"}
